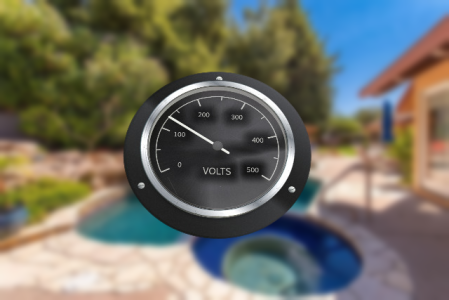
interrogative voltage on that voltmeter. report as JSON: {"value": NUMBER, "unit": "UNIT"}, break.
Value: {"value": 125, "unit": "V"}
